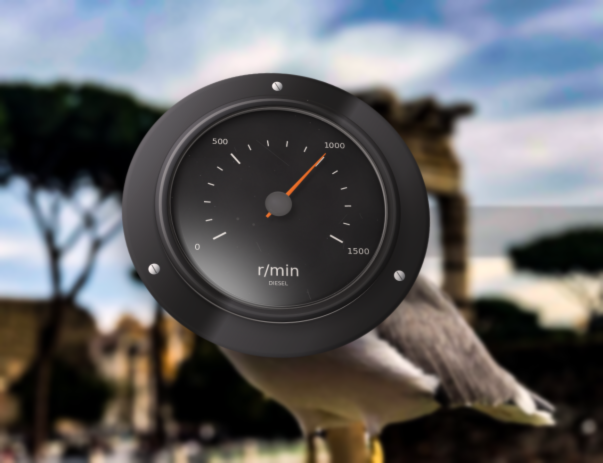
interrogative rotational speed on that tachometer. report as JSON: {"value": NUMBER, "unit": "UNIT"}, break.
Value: {"value": 1000, "unit": "rpm"}
